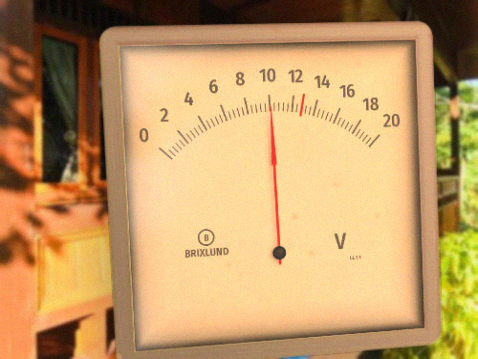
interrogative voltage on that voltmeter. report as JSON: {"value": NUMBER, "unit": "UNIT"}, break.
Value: {"value": 10, "unit": "V"}
